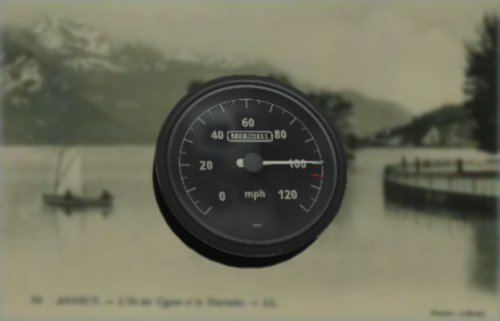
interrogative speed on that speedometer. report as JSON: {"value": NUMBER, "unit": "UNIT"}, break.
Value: {"value": 100, "unit": "mph"}
